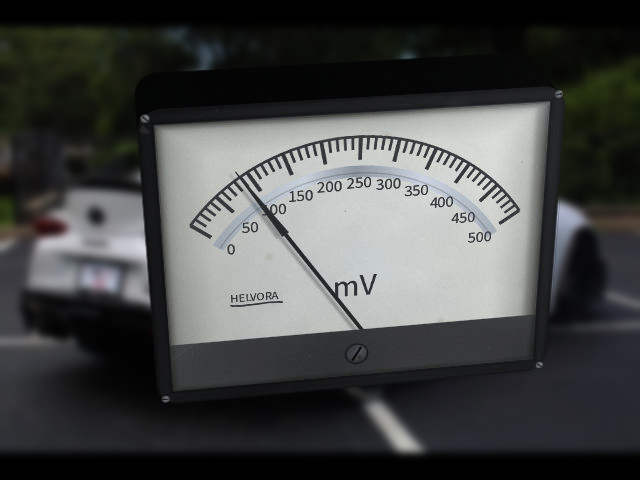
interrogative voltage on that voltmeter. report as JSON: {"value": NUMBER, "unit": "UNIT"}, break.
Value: {"value": 90, "unit": "mV"}
